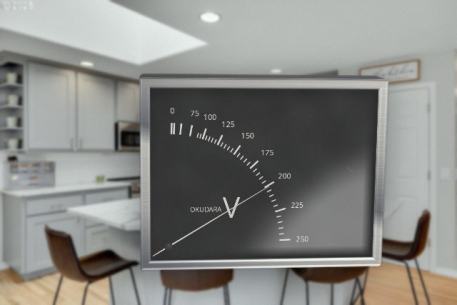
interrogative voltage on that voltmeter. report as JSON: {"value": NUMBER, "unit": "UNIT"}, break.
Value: {"value": 200, "unit": "V"}
